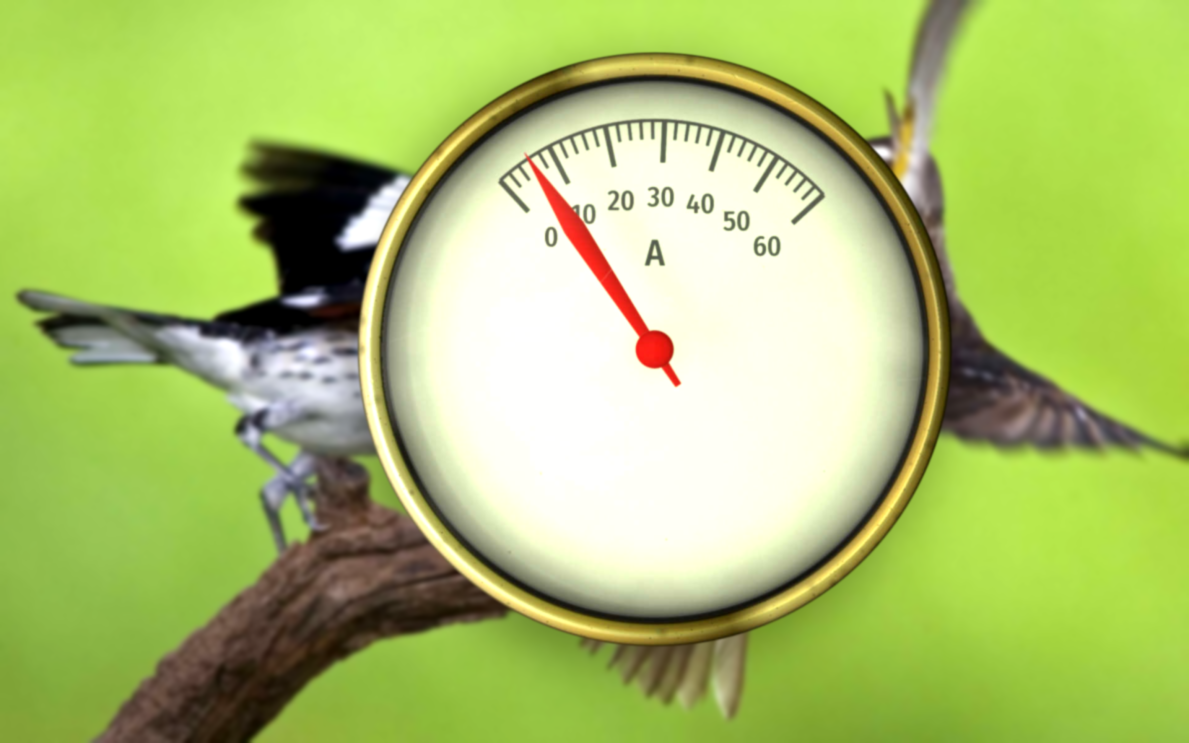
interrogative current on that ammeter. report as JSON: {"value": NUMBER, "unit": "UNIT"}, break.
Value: {"value": 6, "unit": "A"}
